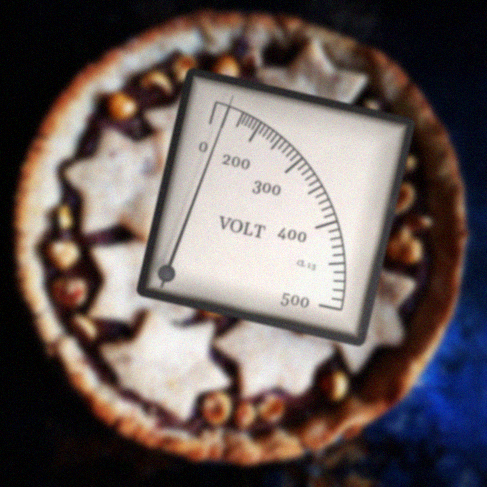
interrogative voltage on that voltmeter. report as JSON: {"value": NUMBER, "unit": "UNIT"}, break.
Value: {"value": 100, "unit": "V"}
